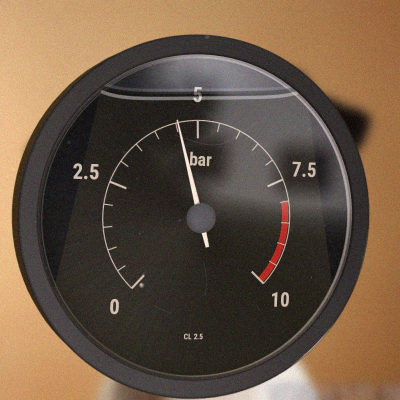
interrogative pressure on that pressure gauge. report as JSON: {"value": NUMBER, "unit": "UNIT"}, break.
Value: {"value": 4.5, "unit": "bar"}
